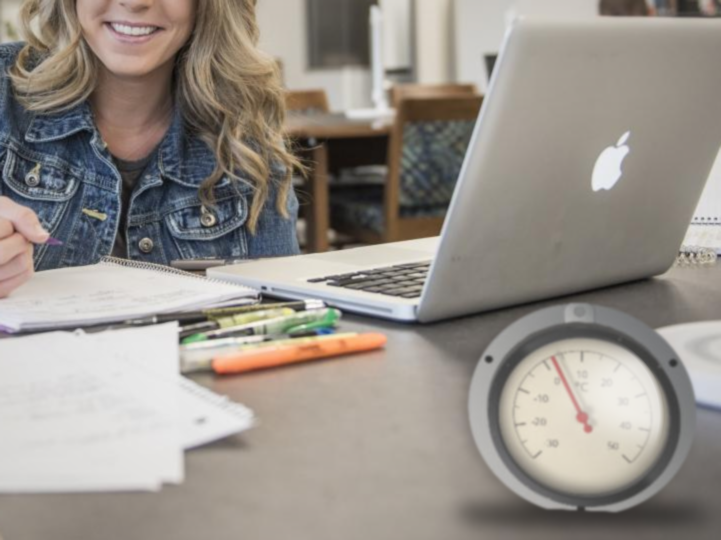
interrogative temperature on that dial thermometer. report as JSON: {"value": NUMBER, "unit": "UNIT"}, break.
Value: {"value": 2.5, "unit": "°C"}
